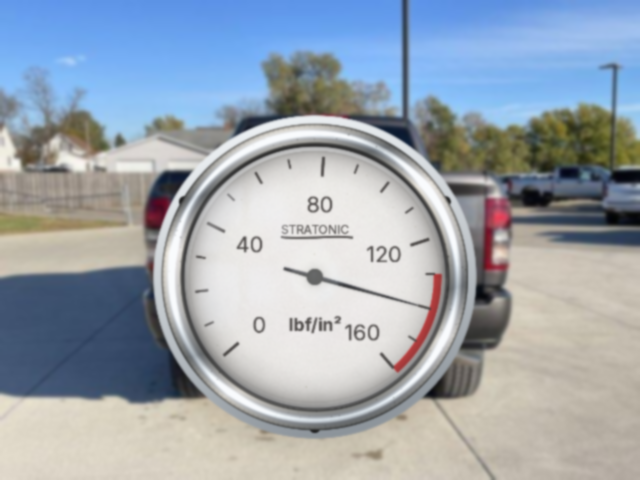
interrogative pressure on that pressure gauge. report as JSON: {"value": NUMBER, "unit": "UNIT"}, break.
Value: {"value": 140, "unit": "psi"}
